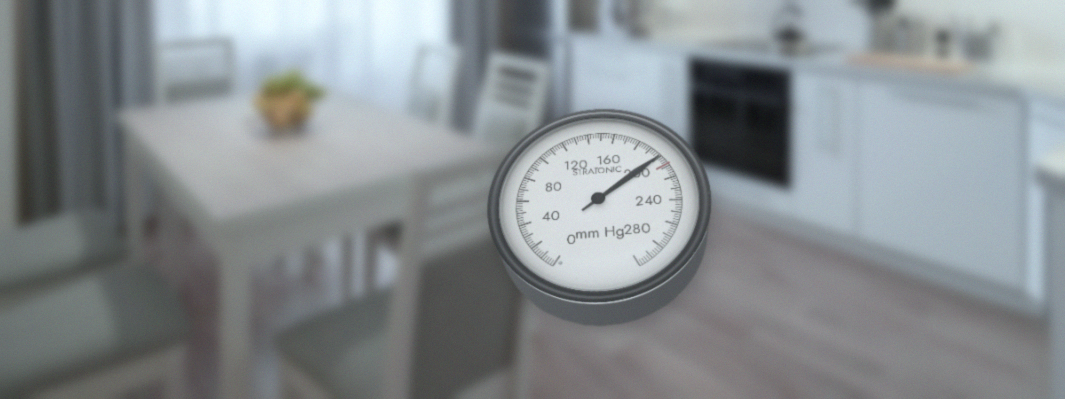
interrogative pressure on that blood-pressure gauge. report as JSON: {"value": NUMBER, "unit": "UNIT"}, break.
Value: {"value": 200, "unit": "mmHg"}
